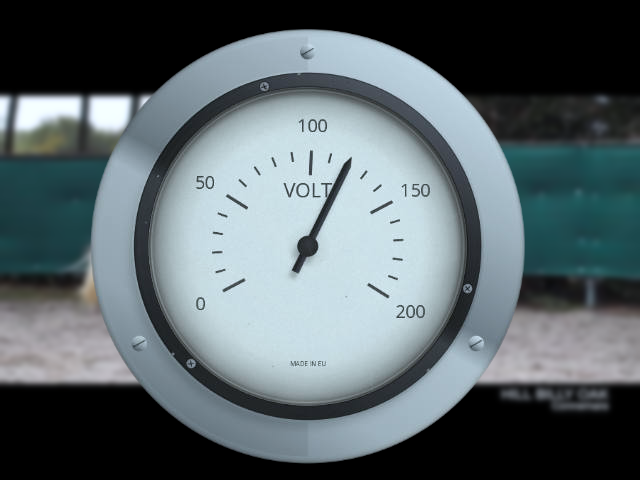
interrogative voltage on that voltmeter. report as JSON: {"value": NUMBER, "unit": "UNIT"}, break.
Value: {"value": 120, "unit": "V"}
